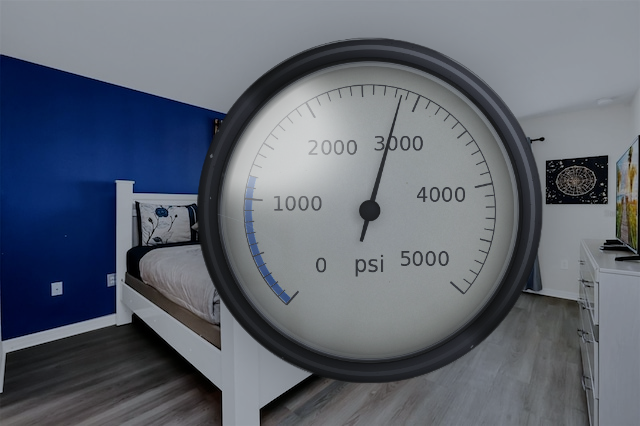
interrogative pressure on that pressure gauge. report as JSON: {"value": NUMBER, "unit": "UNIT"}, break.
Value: {"value": 2850, "unit": "psi"}
